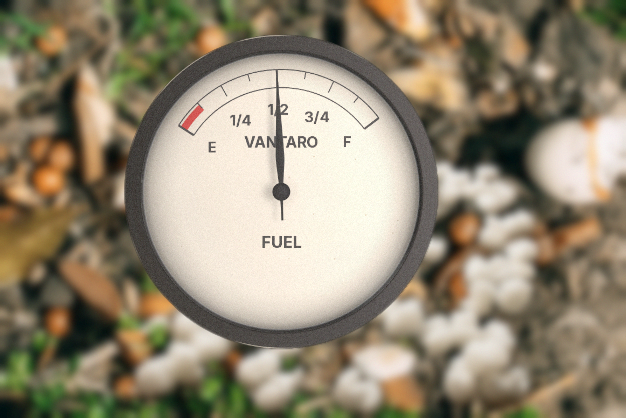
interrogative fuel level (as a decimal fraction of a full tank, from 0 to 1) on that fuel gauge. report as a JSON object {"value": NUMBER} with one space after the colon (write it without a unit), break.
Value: {"value": 0.5}
